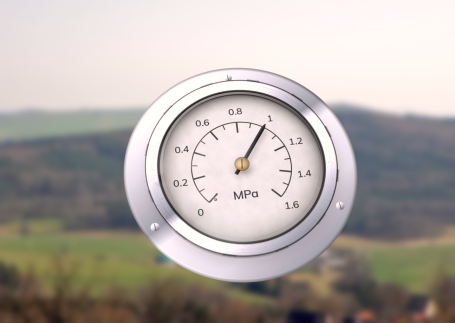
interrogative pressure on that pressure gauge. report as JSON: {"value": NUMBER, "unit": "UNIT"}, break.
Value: {"value": 1, "unit": "MPa"}
